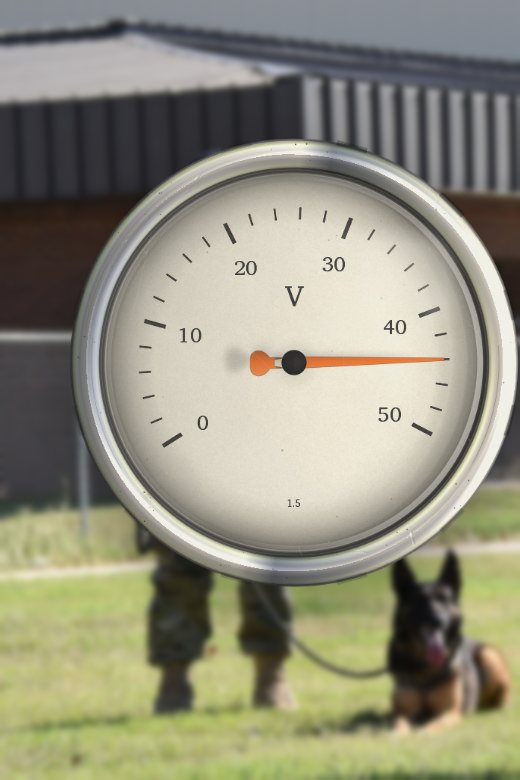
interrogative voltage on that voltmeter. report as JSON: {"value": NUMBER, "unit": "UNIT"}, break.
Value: {"value": 44, "unit": "V"}
